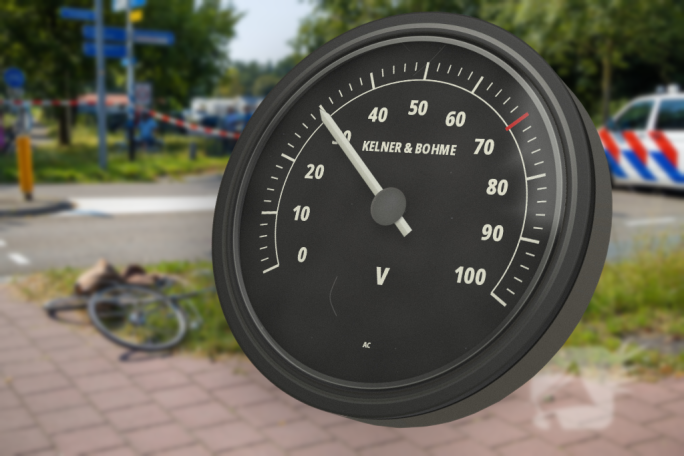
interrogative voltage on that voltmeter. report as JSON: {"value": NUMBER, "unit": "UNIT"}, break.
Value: {"value": 30, "unit": "V"}
